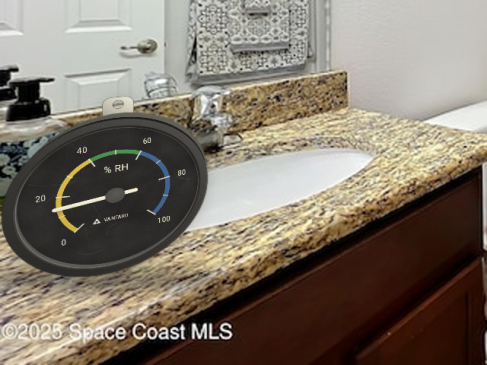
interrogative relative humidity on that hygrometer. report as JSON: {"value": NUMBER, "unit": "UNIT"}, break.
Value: {"value": 15, "unit": "%"}
